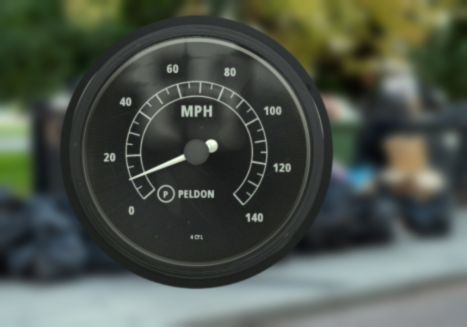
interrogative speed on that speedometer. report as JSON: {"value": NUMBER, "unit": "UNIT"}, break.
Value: {"value": 10, "unit": "mph"}
